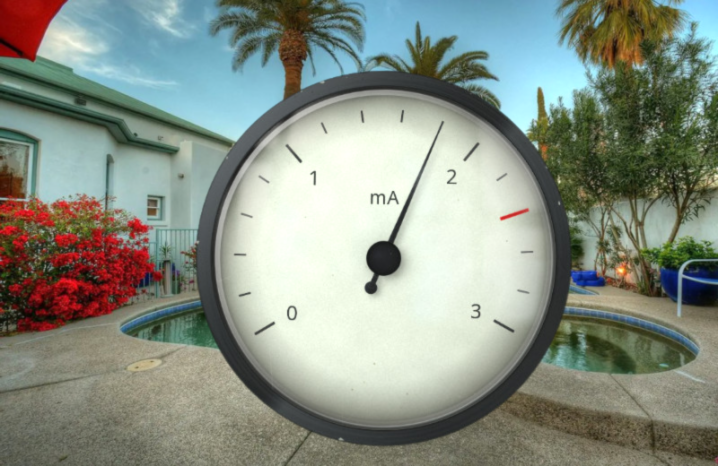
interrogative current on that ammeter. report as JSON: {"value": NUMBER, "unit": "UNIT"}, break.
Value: {"value": 1.8, "unit": "mA"}
